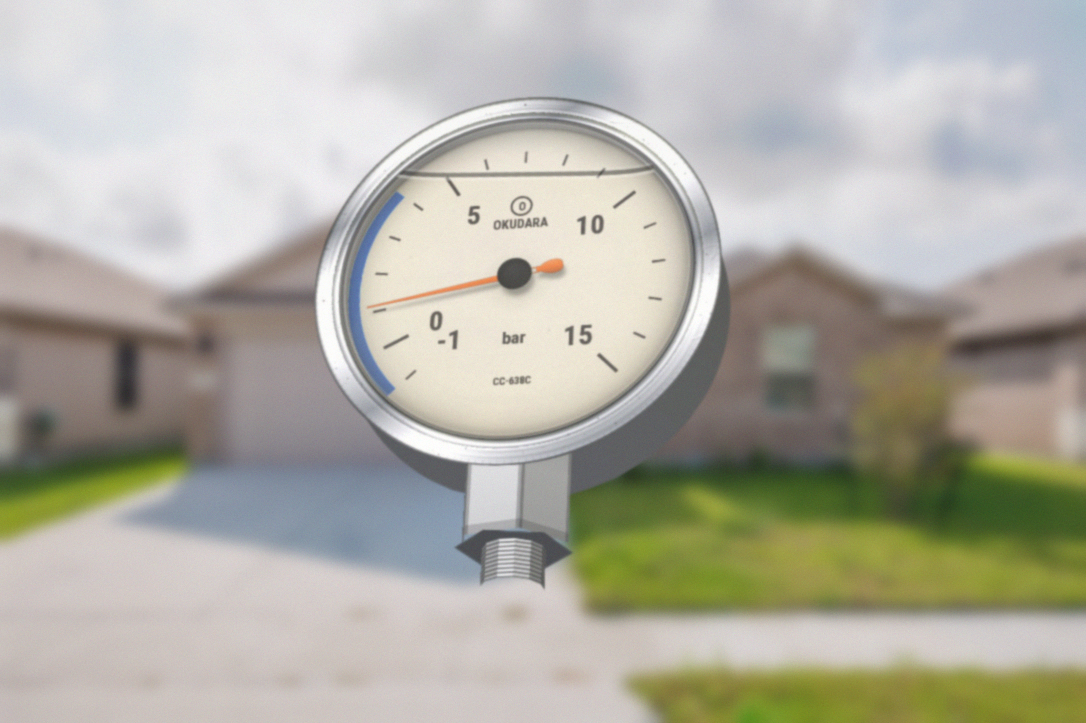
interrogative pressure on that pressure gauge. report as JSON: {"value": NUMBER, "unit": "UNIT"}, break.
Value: {"value": 1, "unit": "bar"}
